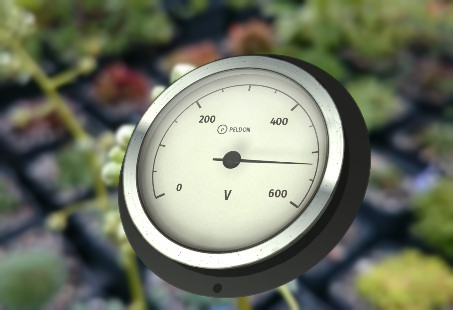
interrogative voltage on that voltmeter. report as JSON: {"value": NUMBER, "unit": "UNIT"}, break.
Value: {"value": 525, "unit": "V"}
